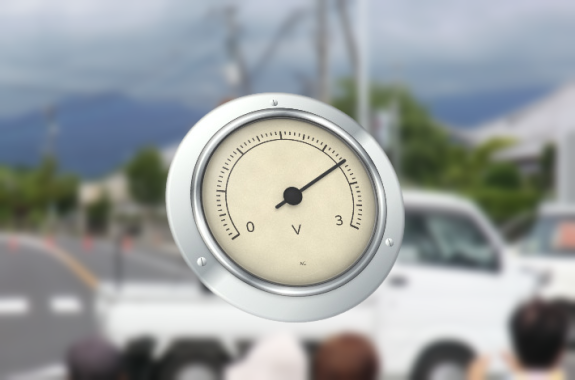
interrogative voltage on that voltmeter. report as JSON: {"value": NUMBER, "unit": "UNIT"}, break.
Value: {"value": 2.25, "unit": "V"}
